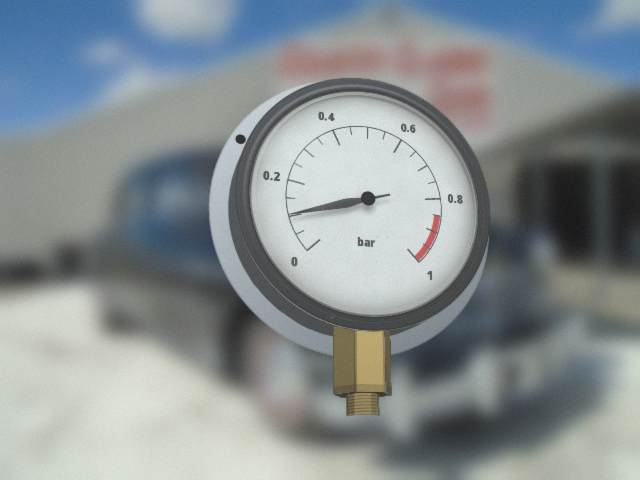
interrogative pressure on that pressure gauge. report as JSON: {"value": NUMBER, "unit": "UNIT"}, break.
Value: {"value": 0.1, "unit": "bar"}
